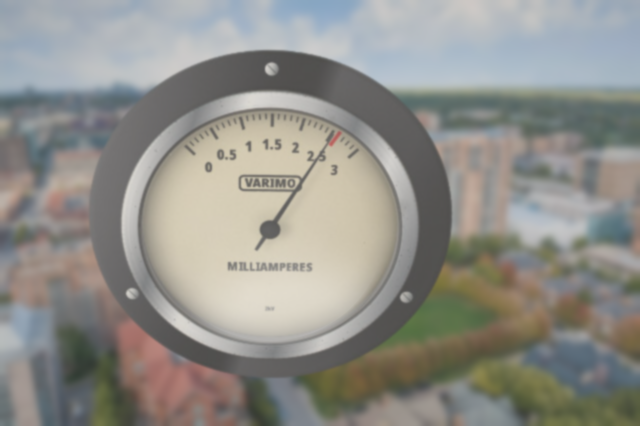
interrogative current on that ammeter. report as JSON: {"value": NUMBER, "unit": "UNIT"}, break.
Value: {"value": 2.5, "unit": "mA"}
